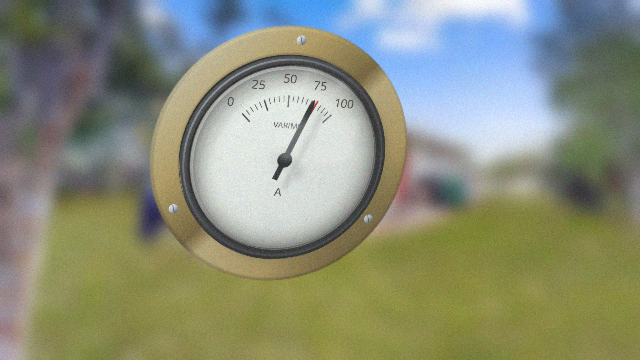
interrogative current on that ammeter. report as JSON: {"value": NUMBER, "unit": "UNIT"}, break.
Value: {"value": 75, "unit": "A"}
